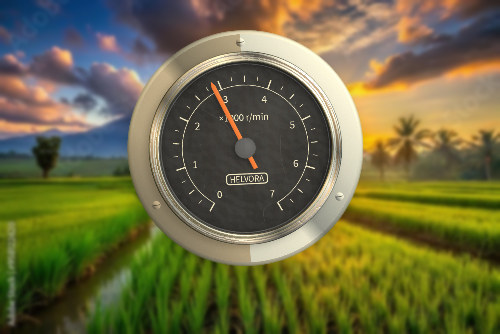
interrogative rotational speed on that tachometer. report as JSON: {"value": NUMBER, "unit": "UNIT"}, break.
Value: {"value": 2875, "unit": "rpm"}
